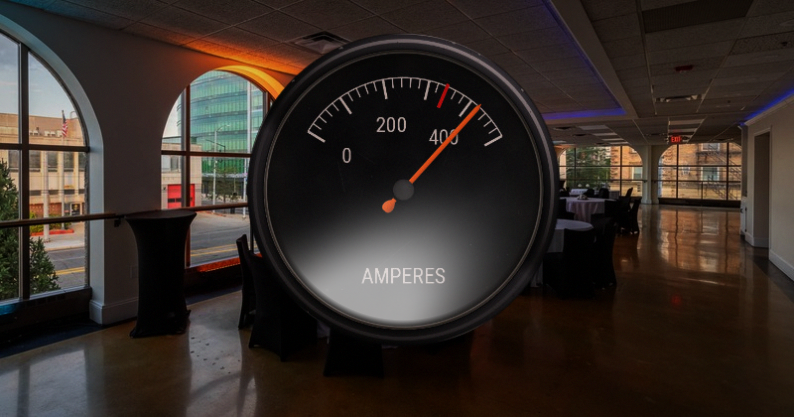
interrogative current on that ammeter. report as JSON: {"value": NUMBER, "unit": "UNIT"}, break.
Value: {"value": 420, "unit": "A"}
